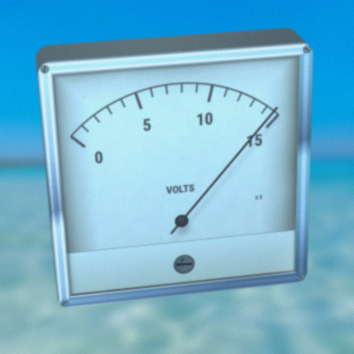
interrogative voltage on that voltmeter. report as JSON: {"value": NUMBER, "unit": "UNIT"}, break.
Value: {"value": 14.5, "unit": "V"}
